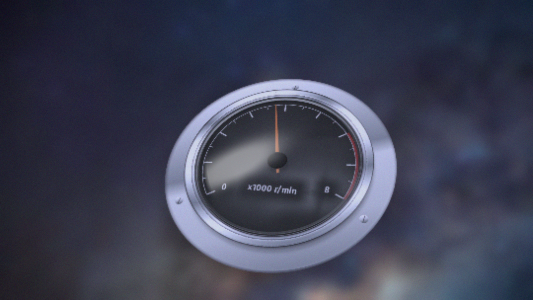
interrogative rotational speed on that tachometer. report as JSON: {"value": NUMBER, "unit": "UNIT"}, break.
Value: {"value": 3750, "unit": "rpm"}
